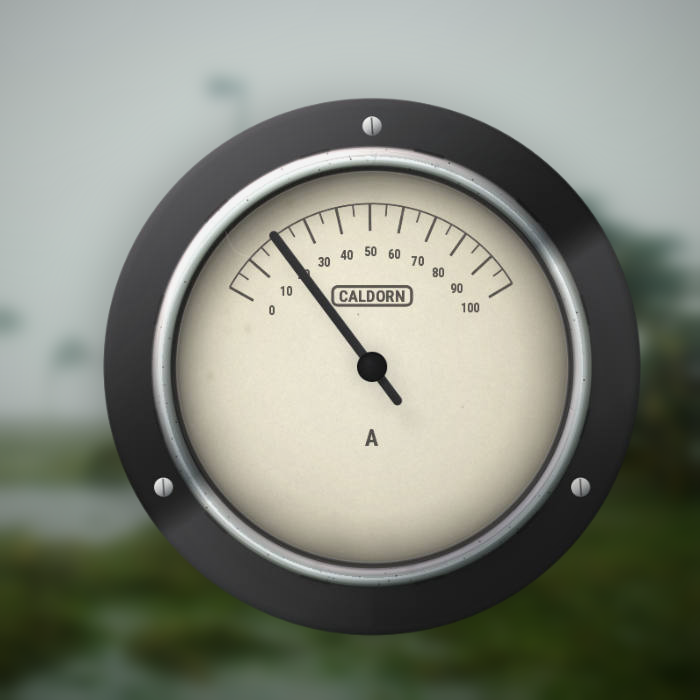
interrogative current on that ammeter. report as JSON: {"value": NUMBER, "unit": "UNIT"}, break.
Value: {"value": 20, "unit": "A"}
